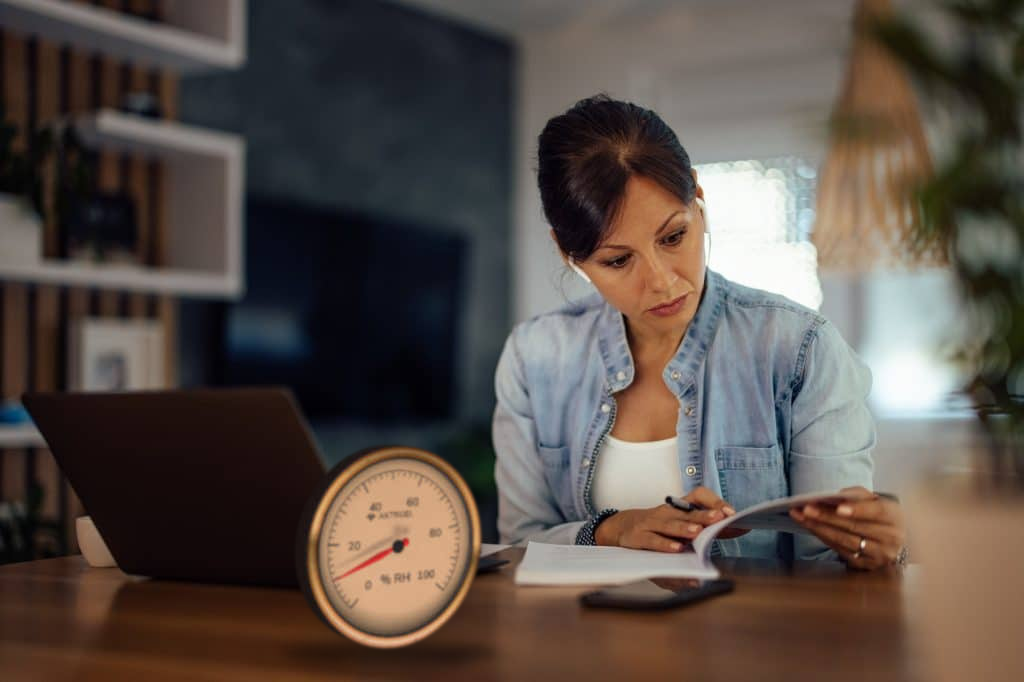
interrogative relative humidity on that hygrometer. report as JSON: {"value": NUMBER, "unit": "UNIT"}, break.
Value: {"value": 10, "unit": "%"}
